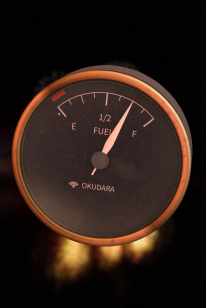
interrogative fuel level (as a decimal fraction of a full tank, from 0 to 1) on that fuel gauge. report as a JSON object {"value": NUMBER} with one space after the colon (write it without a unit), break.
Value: {"value": 0.75}
